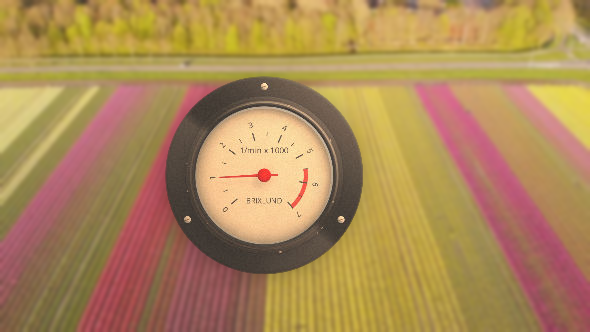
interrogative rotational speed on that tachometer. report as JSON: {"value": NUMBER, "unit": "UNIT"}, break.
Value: {"value": 1000, "unit": "rpm"}
